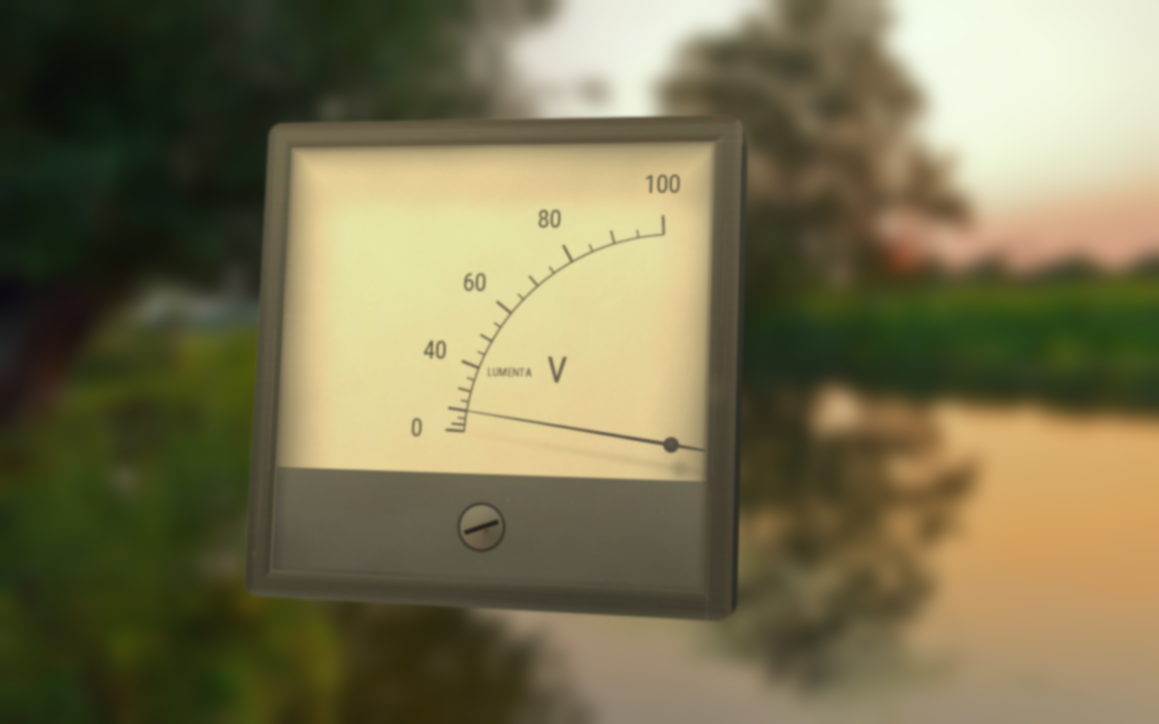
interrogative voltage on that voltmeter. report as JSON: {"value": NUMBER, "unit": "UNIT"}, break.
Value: {"value": 20, "unit": "V"}
